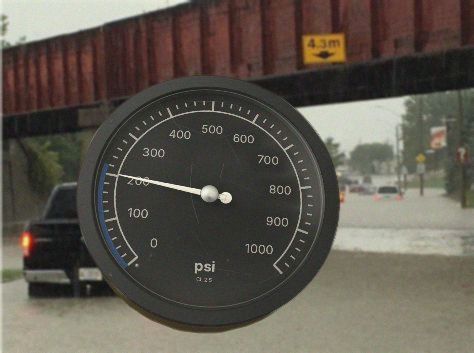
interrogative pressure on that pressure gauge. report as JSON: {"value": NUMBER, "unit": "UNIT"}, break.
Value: {"value": 200, "unit": "psi"}
